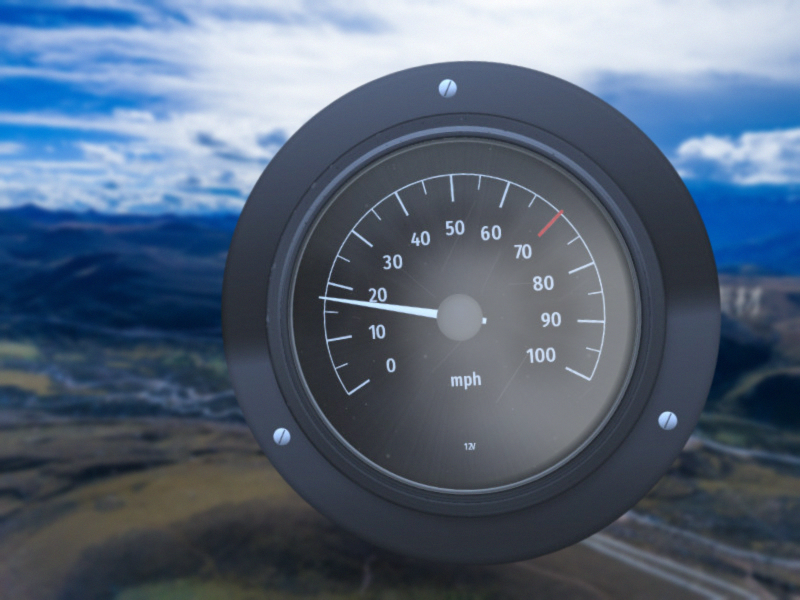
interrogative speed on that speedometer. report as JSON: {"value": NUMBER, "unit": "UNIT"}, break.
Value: {"value": 17.5, "unit": "mph"}
